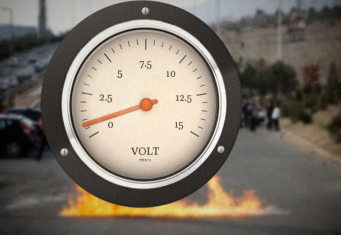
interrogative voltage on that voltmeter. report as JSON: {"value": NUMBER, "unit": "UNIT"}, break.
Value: {"value": 0.75, "unit": "V"}
